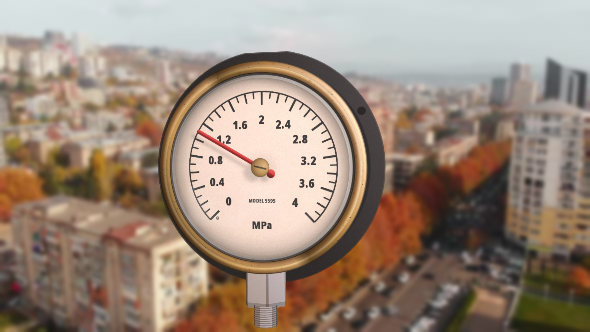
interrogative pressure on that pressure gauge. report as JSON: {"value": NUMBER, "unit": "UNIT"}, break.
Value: {"value": 1.1, "unit": "MPa"}
